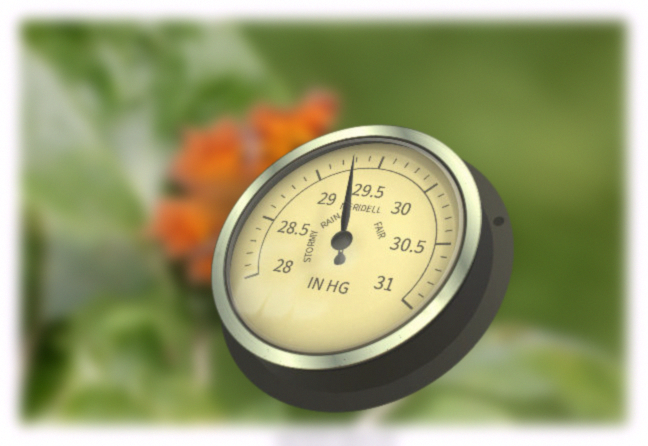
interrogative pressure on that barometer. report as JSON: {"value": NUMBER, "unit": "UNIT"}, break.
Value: {"value": 29.3, "unit": "inHg"}
